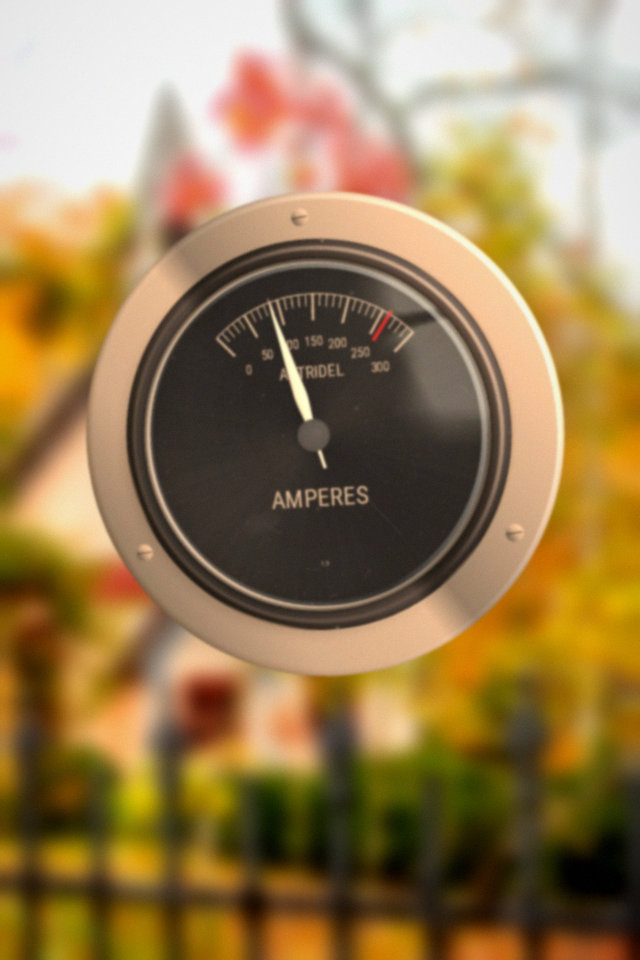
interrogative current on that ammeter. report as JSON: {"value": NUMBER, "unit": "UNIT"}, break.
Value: {"value": 90, "unit": "A"}
